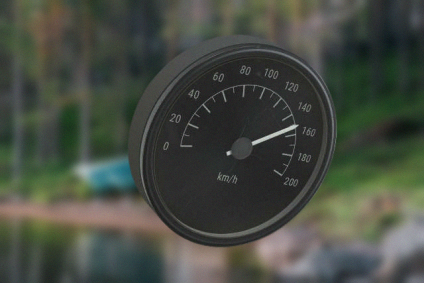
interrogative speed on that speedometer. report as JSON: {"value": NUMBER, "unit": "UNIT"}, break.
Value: {"value": 150, "unit": "km/h"}
